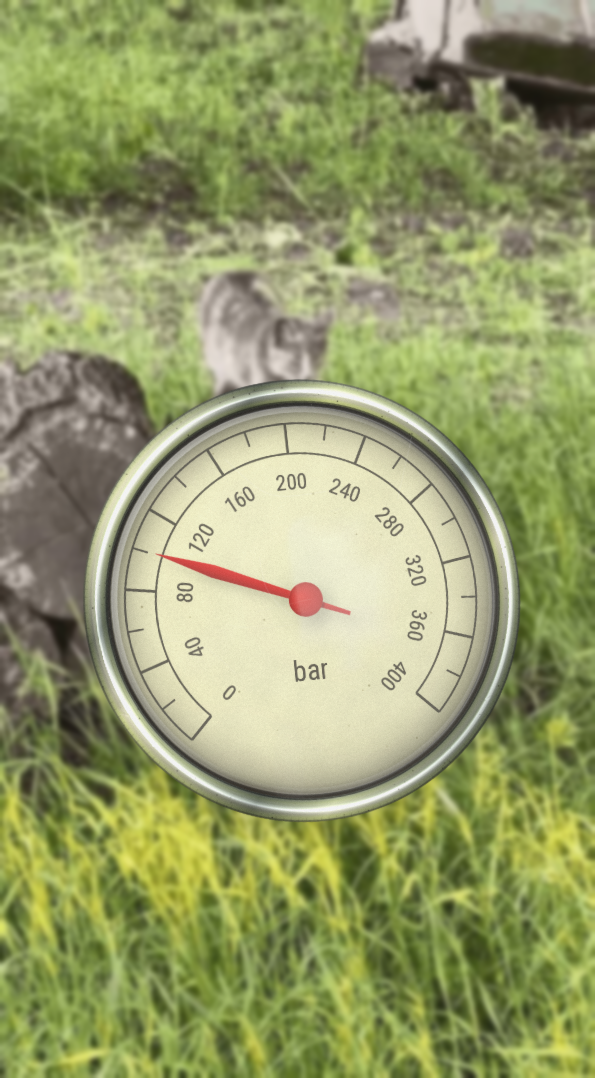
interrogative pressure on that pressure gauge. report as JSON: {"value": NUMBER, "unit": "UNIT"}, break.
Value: {"value": 100, "unit": "bar"}
